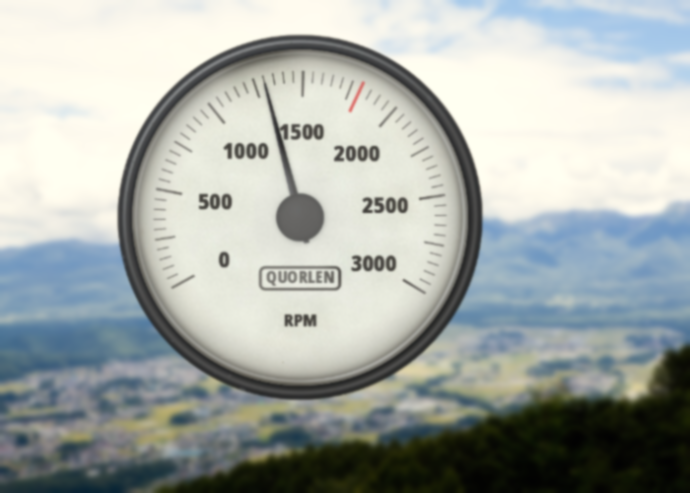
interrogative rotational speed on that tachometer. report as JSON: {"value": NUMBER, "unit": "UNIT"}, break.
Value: {"value": 1300, "unit": "rpm"}
